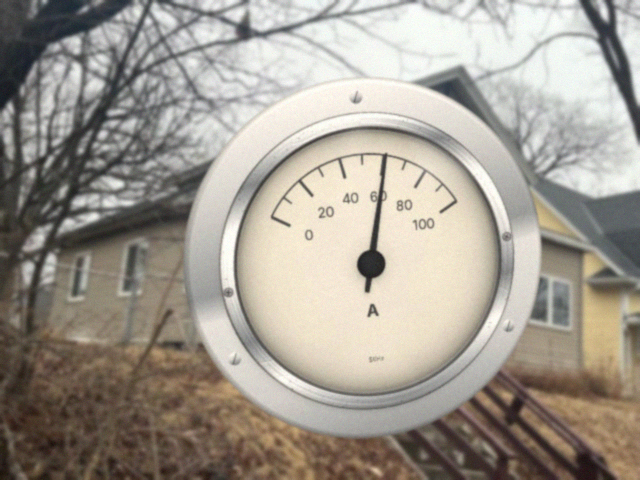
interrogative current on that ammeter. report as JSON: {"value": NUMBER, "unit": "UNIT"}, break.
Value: {"value": 60, "unit": "A"}
